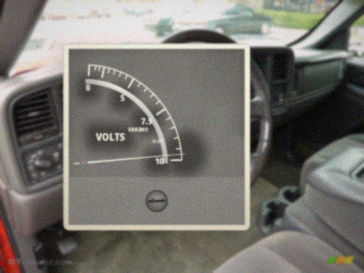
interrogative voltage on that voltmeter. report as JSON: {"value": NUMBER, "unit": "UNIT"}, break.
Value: {"value": 9.75, "unit": "V"}
